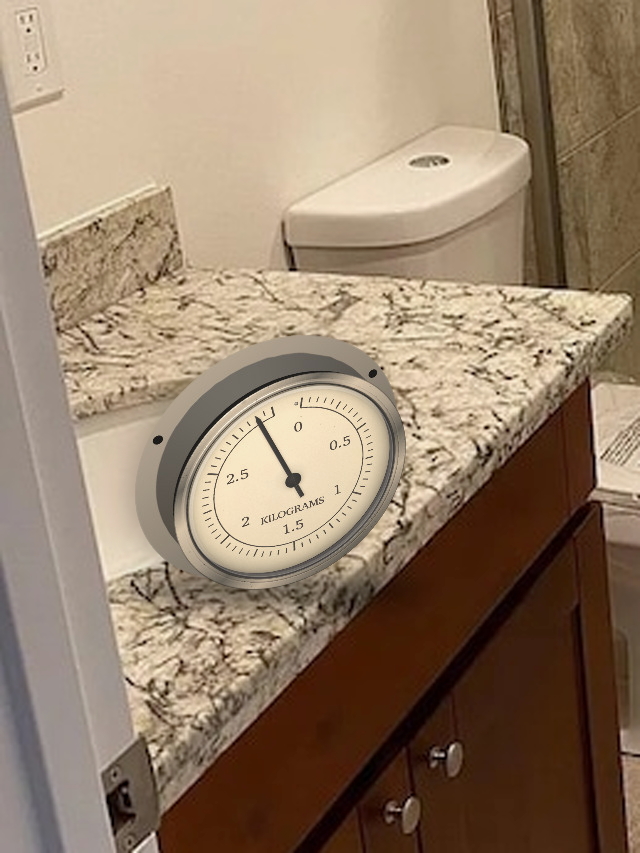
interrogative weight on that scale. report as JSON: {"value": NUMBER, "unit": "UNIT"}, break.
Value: {"value": 2.9, "unit": "kg"}
